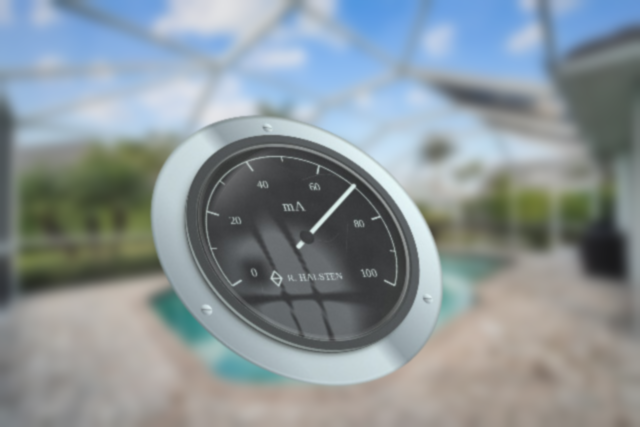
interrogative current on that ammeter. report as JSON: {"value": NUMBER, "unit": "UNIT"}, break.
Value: {"value": 70, "unit": "mA"}
